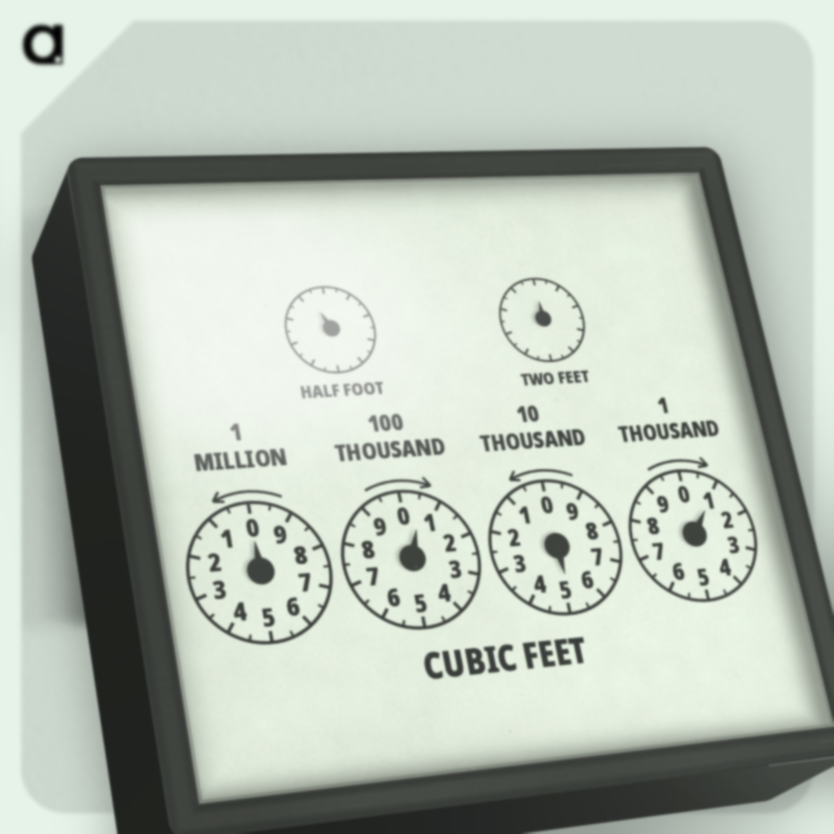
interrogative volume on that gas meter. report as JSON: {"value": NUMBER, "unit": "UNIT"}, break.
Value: {"value": 5100, "unit": "ft³"}
